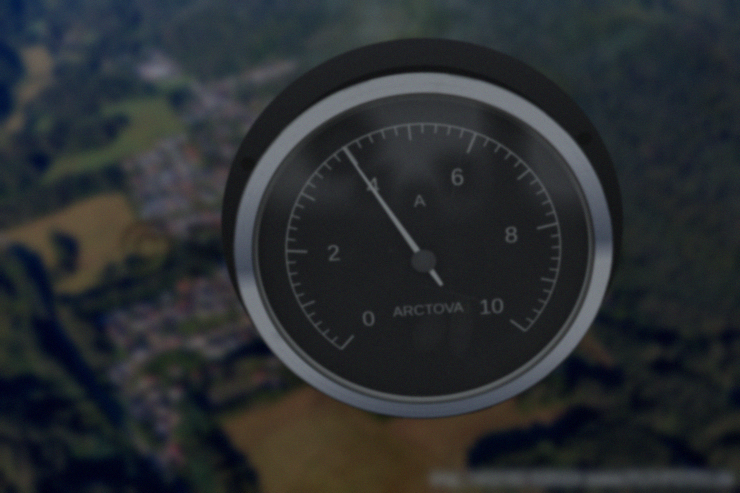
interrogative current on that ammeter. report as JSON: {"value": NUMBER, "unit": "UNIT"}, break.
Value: {"value": 4, "unit": "A"}
